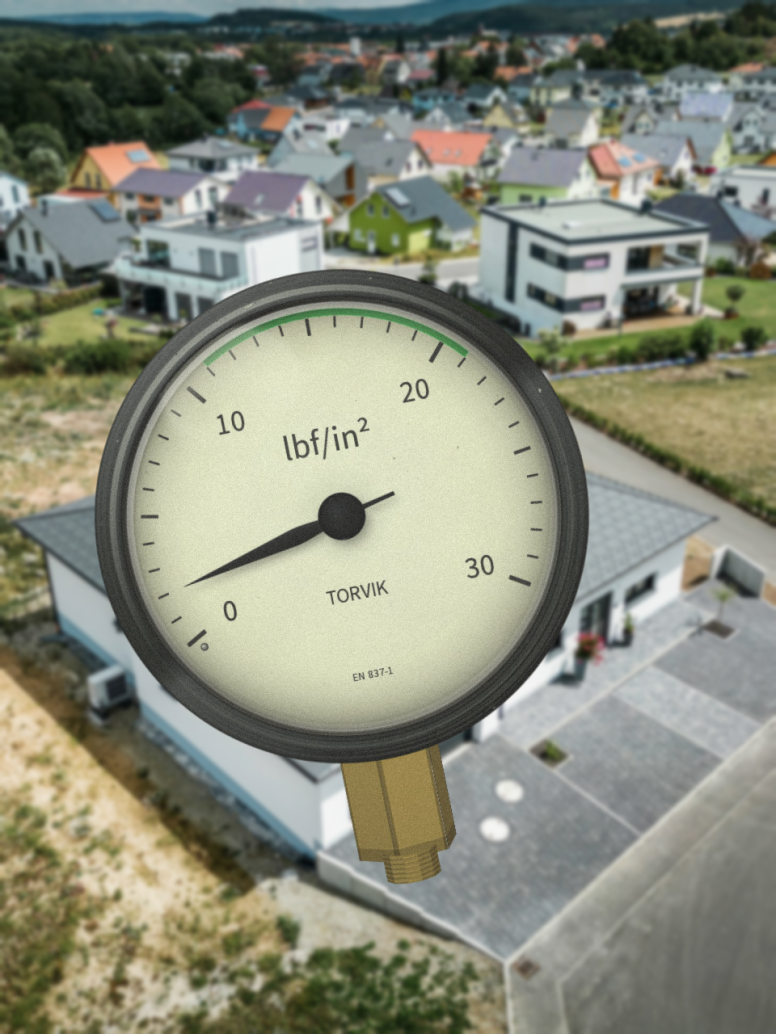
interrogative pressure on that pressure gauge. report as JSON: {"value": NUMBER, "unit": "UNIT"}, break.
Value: {"value": 2, "unit": "psi"}
